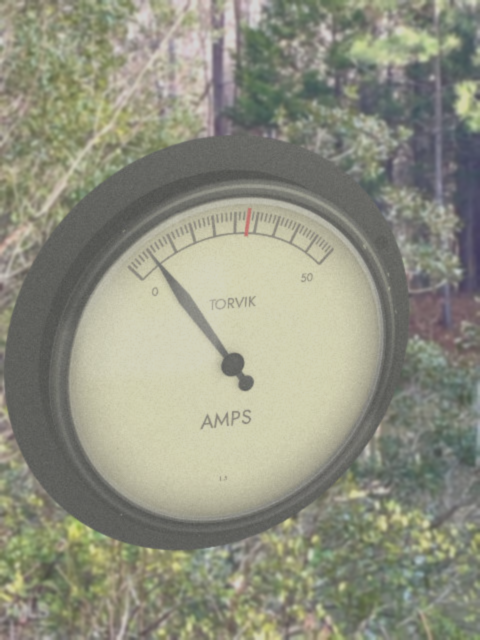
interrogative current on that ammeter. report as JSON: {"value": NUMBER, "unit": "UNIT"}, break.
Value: {"value": 5, "unit": "A"}
